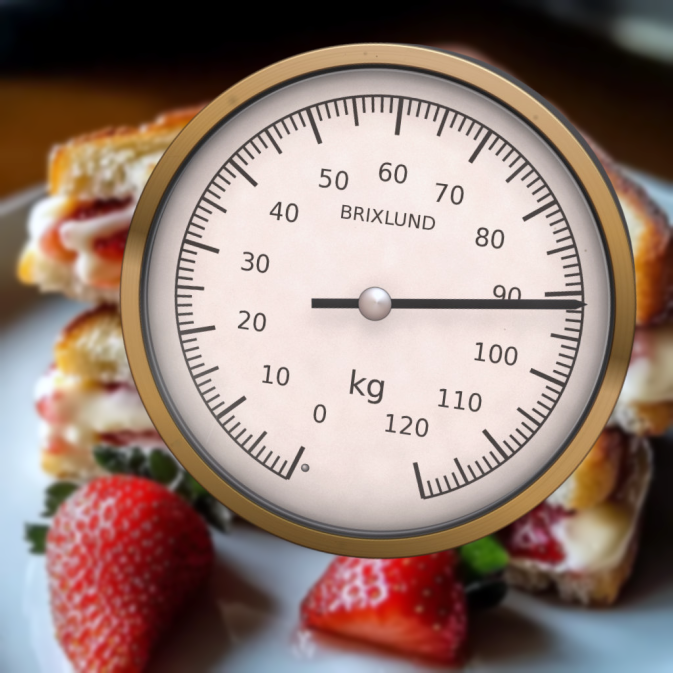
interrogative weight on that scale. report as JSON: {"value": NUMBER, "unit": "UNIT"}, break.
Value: {"value": 91, "unit": "kg"}
